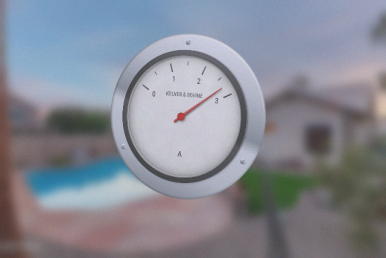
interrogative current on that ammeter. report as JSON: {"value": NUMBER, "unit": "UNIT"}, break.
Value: {"value": 2.75, "unit": "A"}
